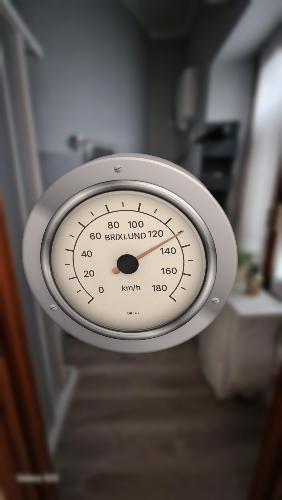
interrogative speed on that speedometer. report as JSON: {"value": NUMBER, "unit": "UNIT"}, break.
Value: {"value": 130, "unit": "km/h"}
